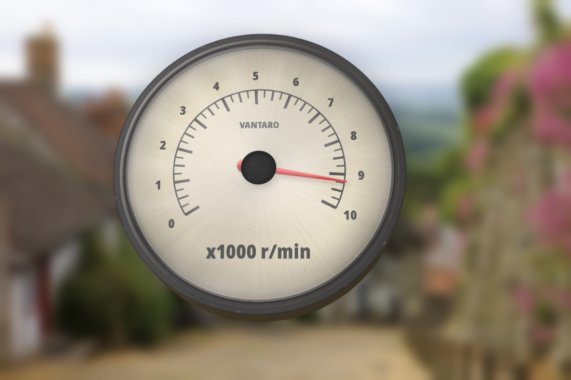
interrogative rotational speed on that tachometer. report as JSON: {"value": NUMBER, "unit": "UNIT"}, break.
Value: {"value": 9250, "unit": "rpm"}
